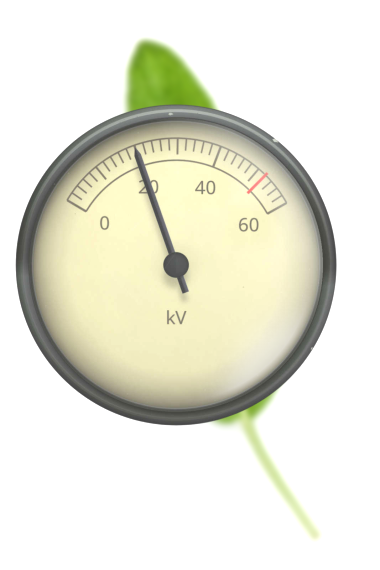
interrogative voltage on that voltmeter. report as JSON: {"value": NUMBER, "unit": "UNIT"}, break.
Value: {"value": 20, "unit": "kV"}
